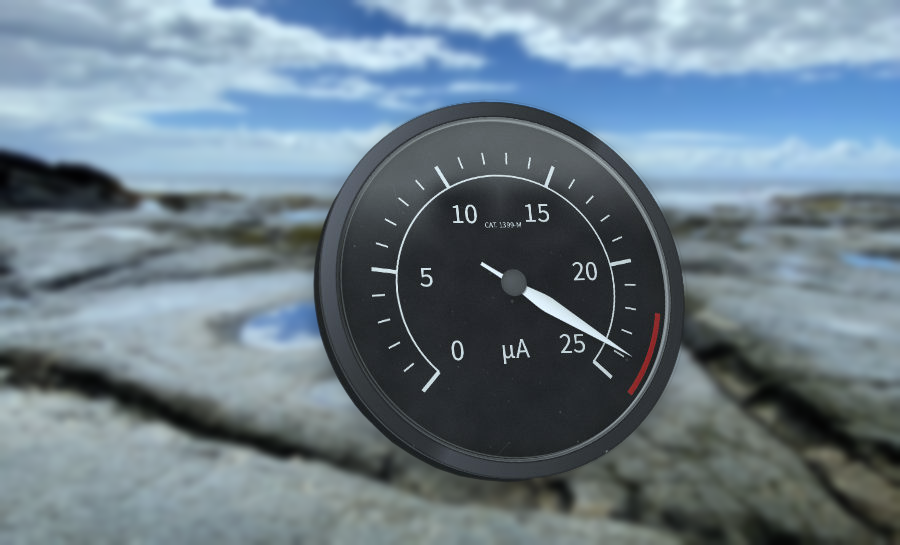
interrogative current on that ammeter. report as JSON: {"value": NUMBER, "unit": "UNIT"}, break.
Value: {"value": 24, "unit": "µA"}
